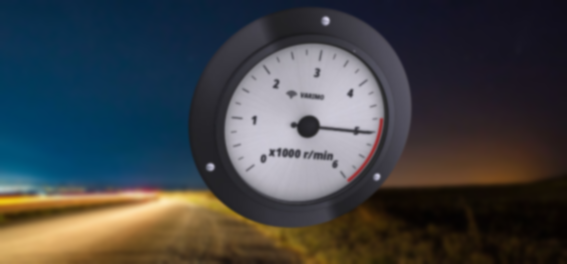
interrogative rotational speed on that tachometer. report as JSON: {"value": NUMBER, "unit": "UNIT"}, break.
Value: {"value": 5000, "unit": "rpm"}
